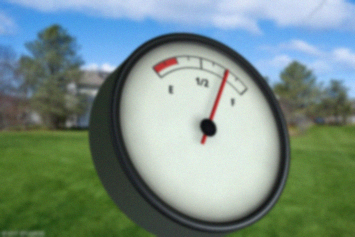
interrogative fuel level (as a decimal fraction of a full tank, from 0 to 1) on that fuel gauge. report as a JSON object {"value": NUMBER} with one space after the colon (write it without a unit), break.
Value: {"value": 0.75}
